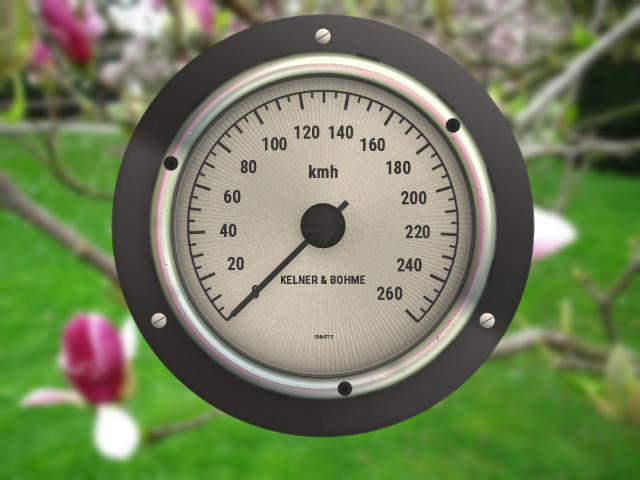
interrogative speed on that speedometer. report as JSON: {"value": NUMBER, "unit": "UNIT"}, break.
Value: {"value": 0, "unit": "km/h"}
